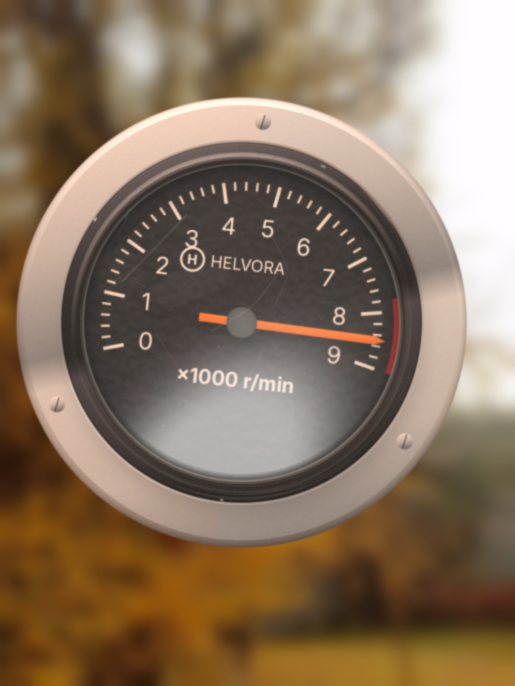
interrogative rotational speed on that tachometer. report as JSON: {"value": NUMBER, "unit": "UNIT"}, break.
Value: {"value": 8500, "unit": "rpm"}
